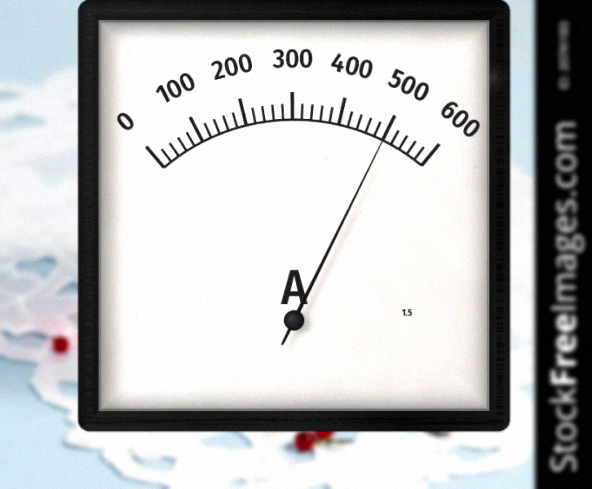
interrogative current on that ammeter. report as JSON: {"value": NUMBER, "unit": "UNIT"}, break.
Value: {"value": 500, "unit": "A"}
